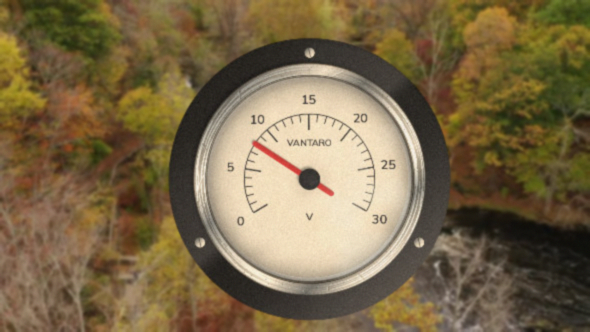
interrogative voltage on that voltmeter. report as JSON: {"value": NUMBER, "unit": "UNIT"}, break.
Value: {"value": 8, "unit": "V"}
